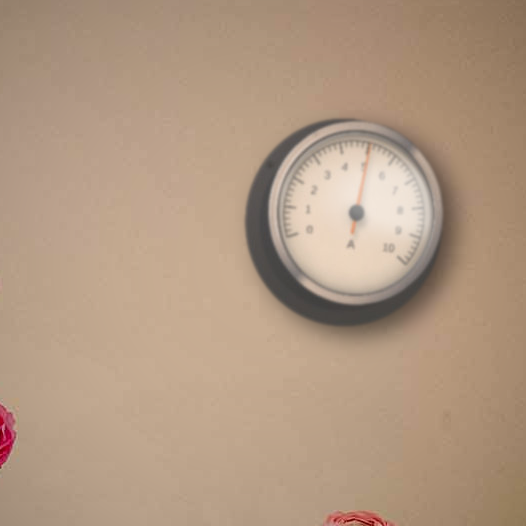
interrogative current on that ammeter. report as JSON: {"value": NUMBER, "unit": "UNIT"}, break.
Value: {"value": 5, "unit": "A"}
